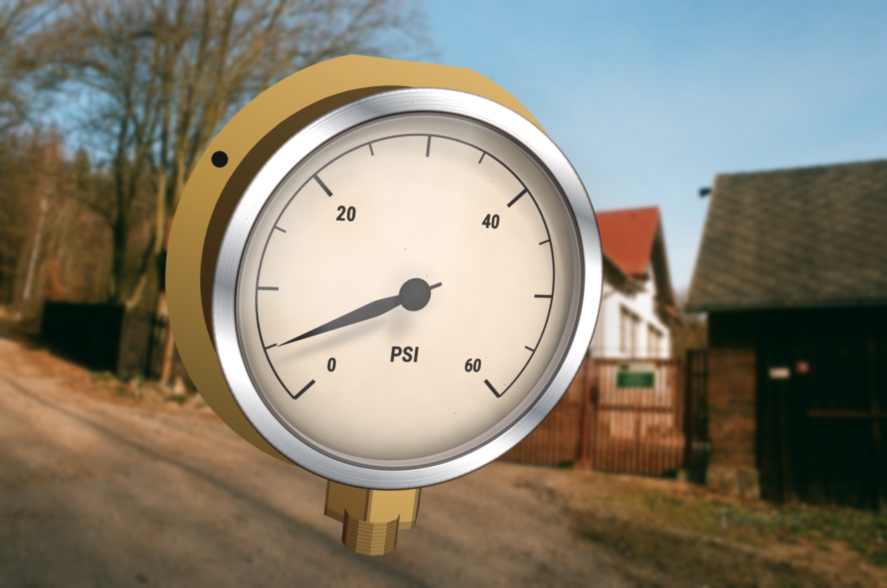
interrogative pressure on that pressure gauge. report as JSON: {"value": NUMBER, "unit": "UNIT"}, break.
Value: {"value": 5, "unit": "psi"}
